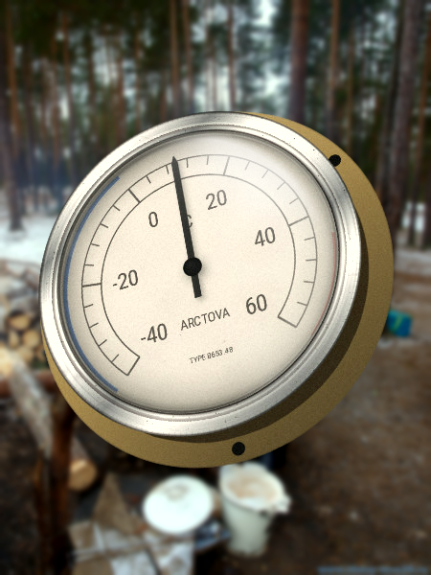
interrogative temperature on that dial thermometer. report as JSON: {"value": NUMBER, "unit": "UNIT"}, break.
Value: {"value": 10, "unit": "°C"}
